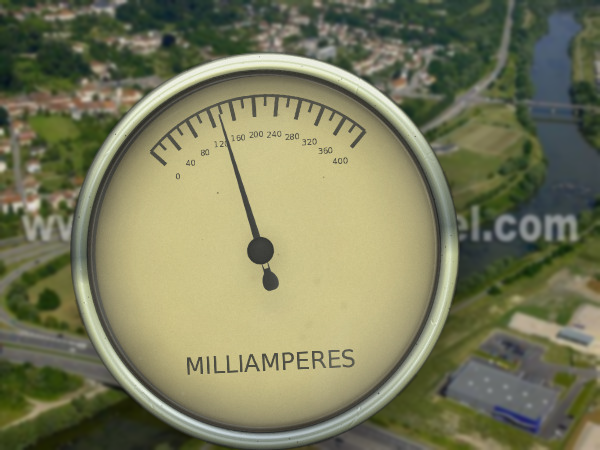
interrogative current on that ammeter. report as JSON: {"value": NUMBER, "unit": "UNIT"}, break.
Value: {"value": 140, "unit": "mA"}
